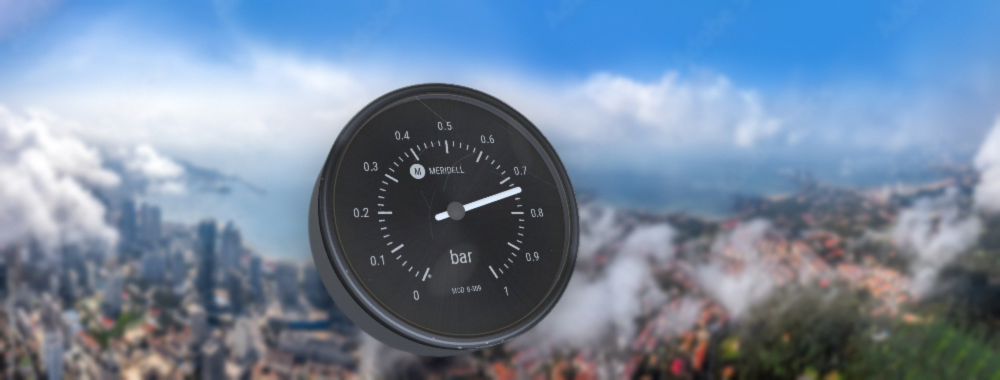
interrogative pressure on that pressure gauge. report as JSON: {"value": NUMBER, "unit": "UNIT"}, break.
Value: {"value": 0.74, "unit": "bar"}
